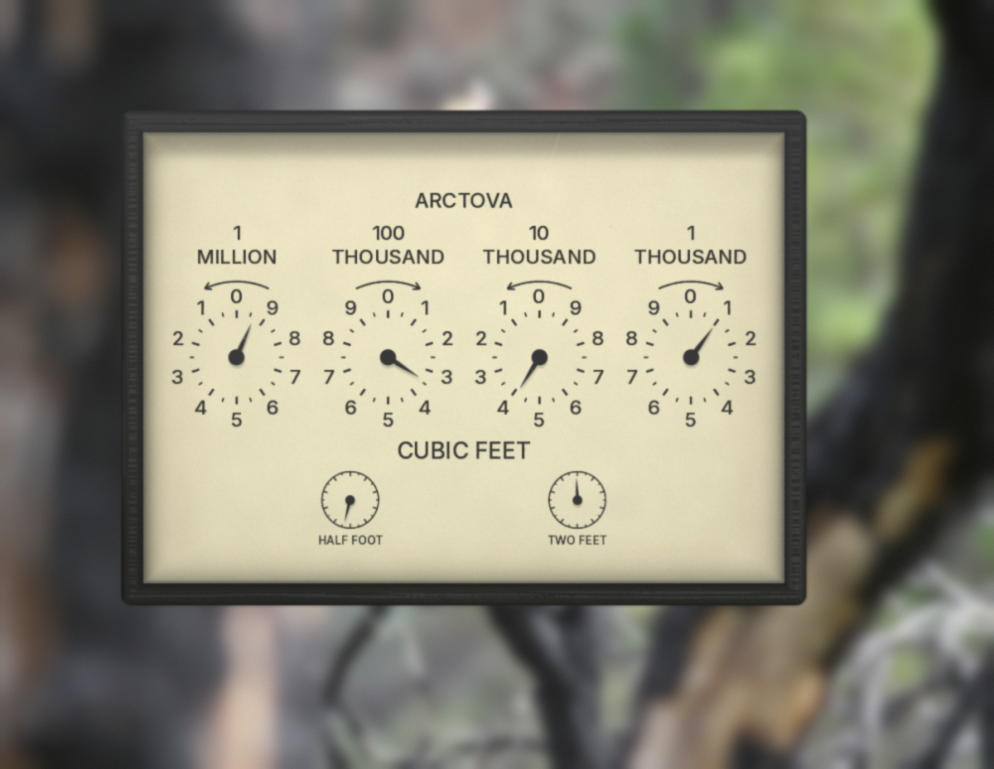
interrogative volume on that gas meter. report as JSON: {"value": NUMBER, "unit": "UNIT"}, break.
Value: {"value": 934100, "unit": "ft³"}
